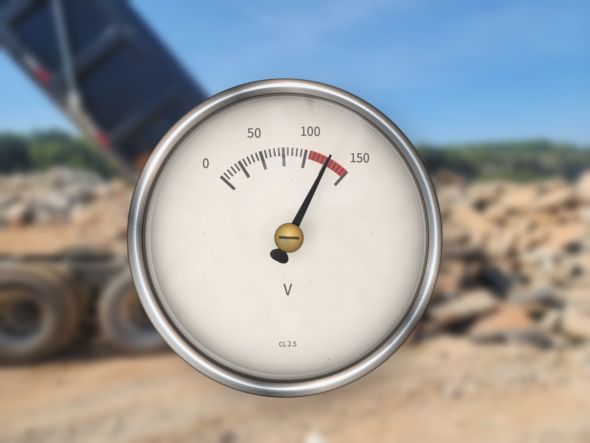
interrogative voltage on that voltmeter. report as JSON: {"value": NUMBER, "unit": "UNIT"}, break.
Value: {"value": 125, "unit": "V"}
